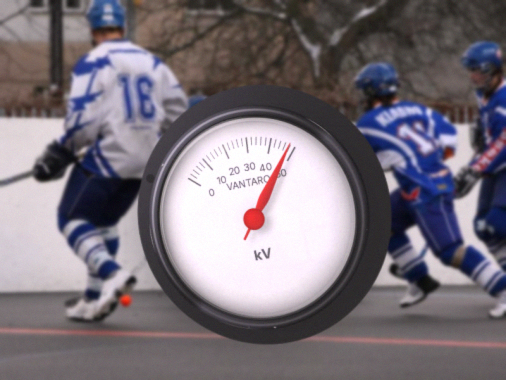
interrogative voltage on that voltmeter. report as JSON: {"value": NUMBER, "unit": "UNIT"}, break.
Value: {"value": 48, "unit": "kV"}
